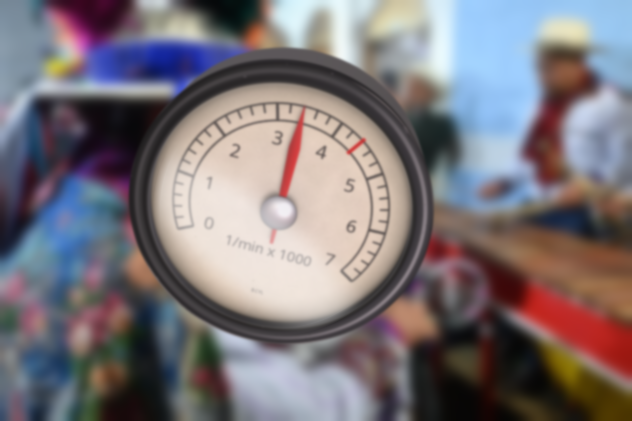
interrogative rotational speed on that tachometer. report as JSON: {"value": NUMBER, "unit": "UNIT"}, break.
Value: {"value": 3400, "unit": "rpm"}
